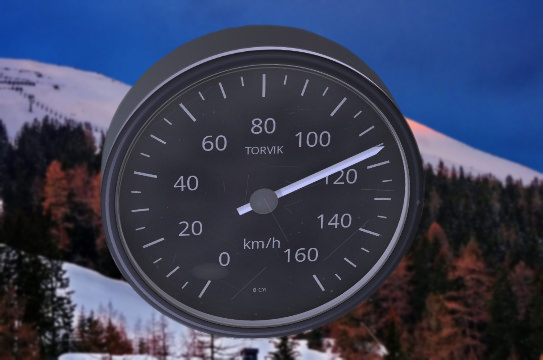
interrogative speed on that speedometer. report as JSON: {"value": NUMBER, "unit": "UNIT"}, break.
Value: {"value": 115, "unit": "km/h"}
